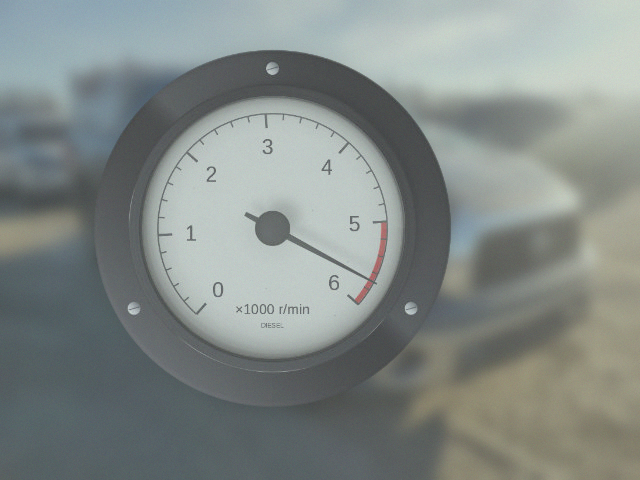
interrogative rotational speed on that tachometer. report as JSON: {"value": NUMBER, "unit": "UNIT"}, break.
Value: {"value": 5700, "unit": "rpm"}
